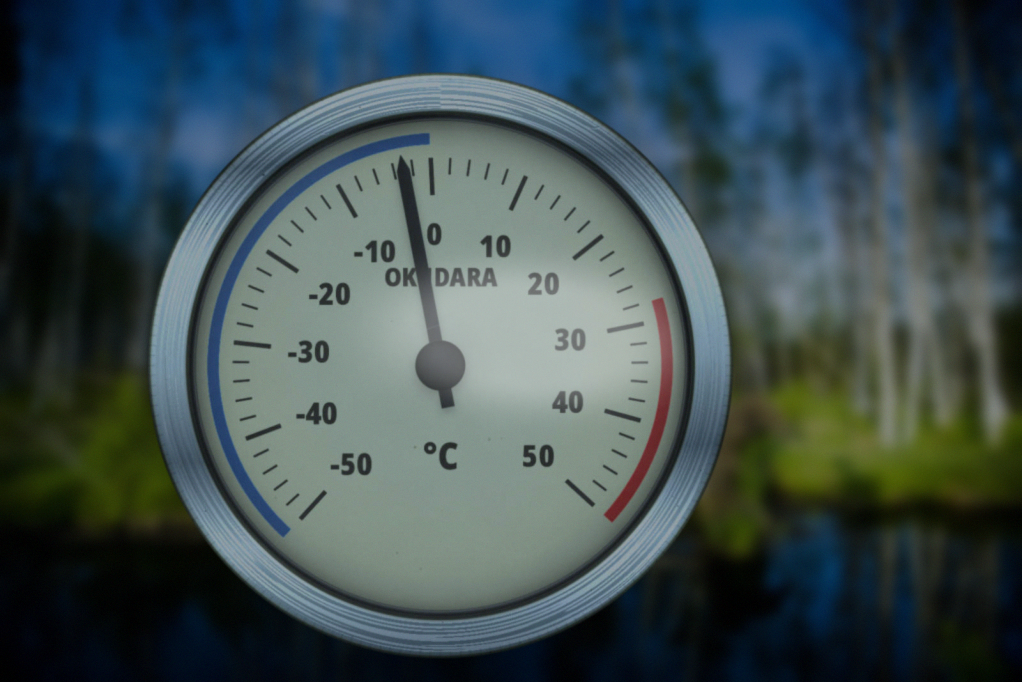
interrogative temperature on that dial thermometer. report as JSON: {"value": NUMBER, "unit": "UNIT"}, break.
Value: {"value": -3, "unit": "°C"}
